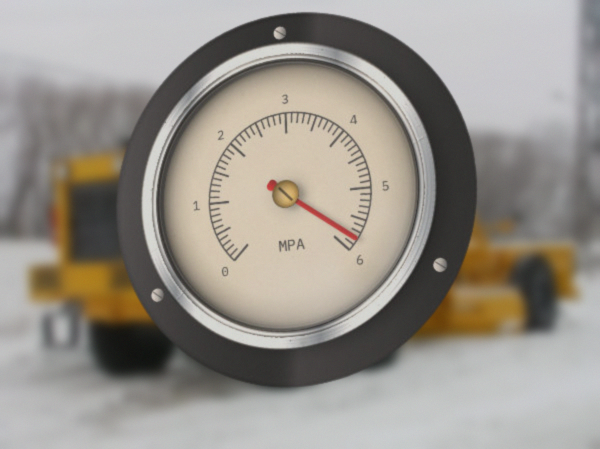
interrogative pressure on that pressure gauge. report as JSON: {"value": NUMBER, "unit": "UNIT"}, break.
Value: {"value": 5.8, "unit": "MPa"}
